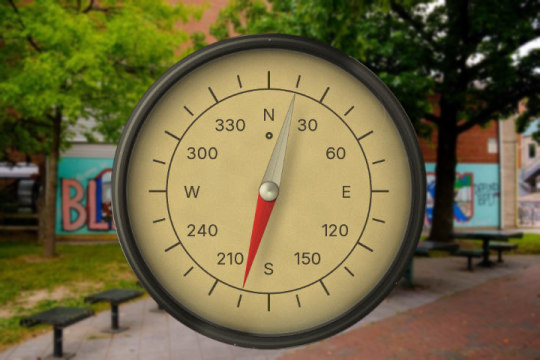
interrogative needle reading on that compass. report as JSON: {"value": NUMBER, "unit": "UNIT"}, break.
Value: {"value": 195, "unit": "°"}
